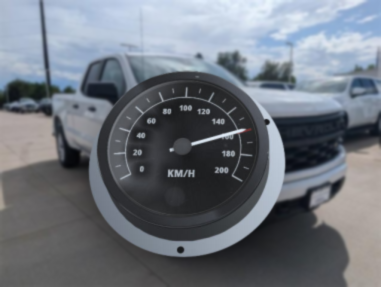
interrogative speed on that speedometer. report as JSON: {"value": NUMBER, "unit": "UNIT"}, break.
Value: {"value": 160, "unit": "km/h"}
